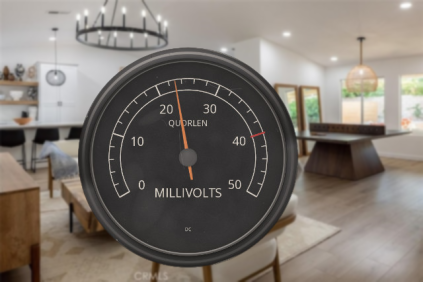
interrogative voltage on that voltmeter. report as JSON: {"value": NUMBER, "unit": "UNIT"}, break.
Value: {"value": 23, "unit": "mV"}
